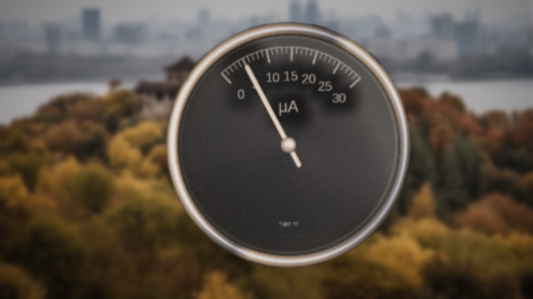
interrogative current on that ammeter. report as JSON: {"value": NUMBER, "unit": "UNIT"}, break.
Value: {"value": 5, "unit": "µA"}
